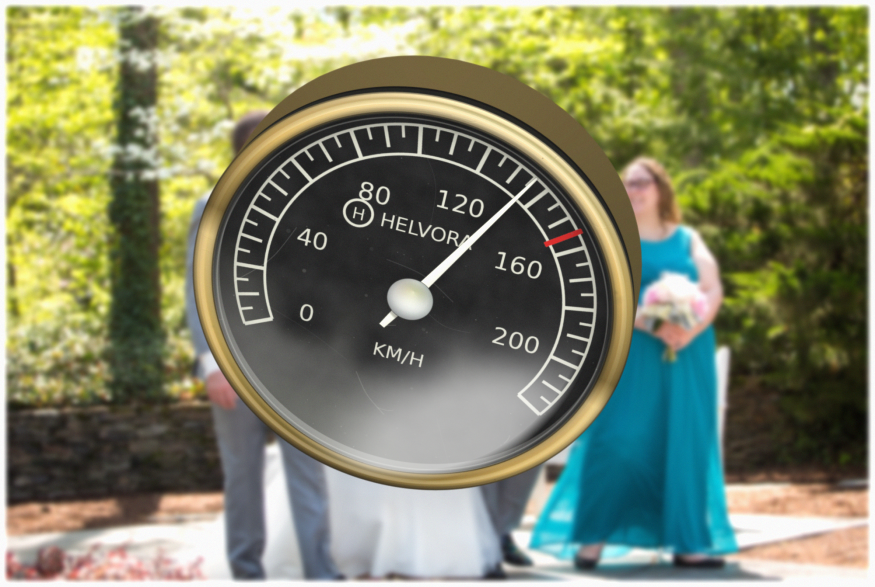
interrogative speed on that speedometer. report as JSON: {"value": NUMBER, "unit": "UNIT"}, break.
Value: {"value": 135, "unit": "km/h"}
